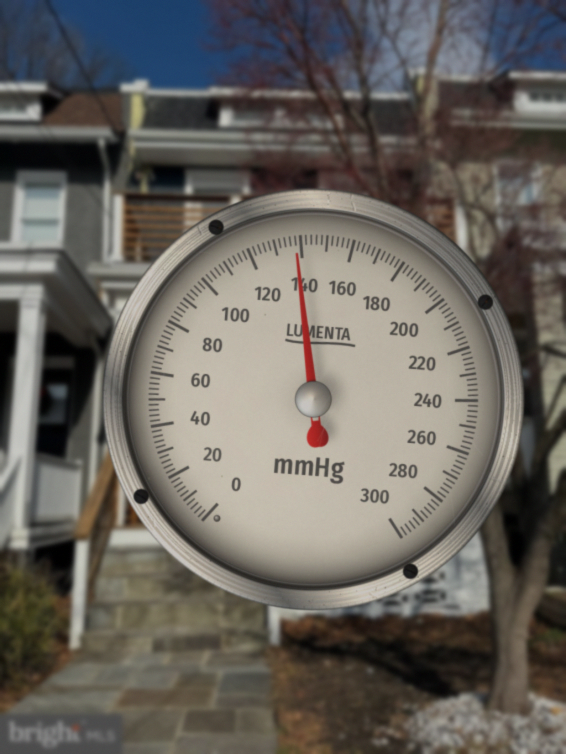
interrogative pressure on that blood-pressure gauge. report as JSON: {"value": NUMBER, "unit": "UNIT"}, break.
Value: {"value": 138, "unit": "mmHg"}
